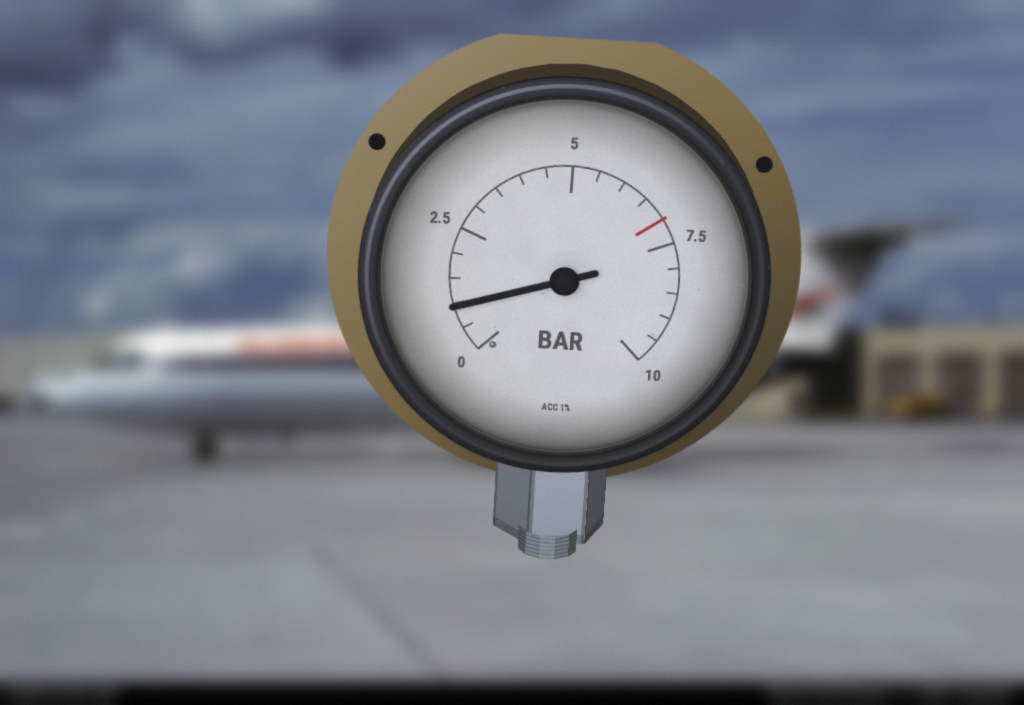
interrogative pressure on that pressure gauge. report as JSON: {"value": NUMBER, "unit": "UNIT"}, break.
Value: {"value": 1, "unit": "bar"}
